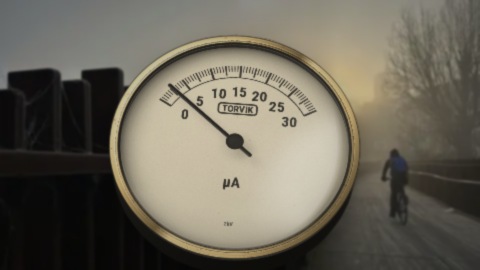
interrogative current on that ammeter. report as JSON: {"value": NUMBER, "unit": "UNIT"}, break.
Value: {"value": 2.5, "unit": "µA"}
